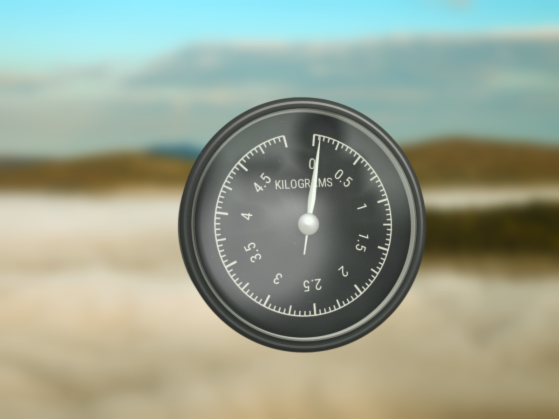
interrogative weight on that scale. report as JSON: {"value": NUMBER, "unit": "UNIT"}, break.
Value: {"value": 0.05, "unit": "kg"}
